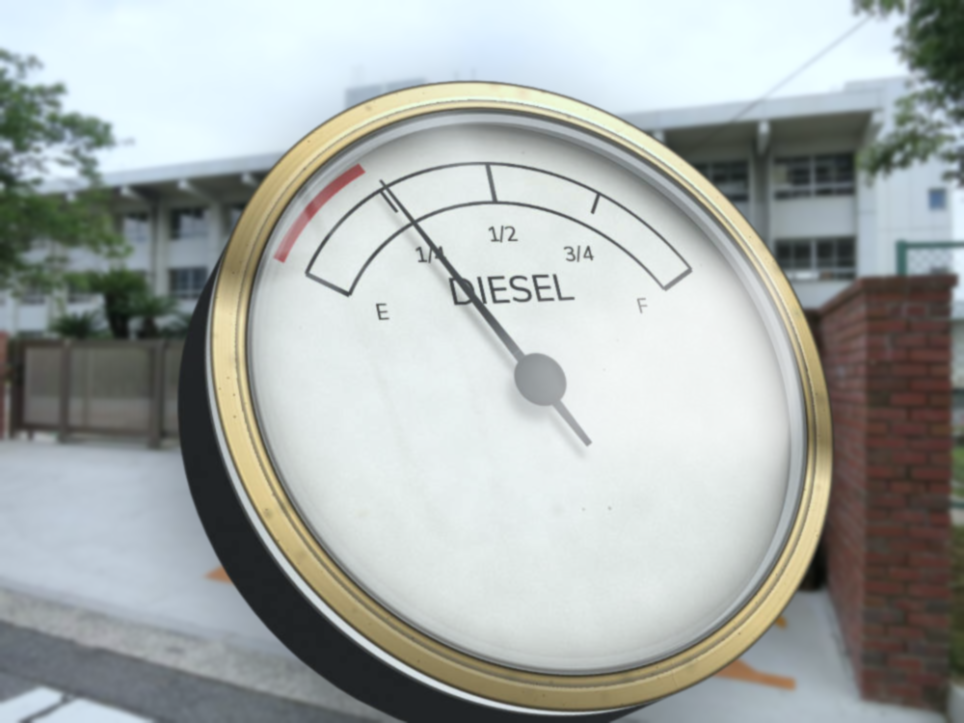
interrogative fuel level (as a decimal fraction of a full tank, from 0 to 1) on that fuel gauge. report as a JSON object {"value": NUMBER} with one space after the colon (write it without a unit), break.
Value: {"value": 0.25}
